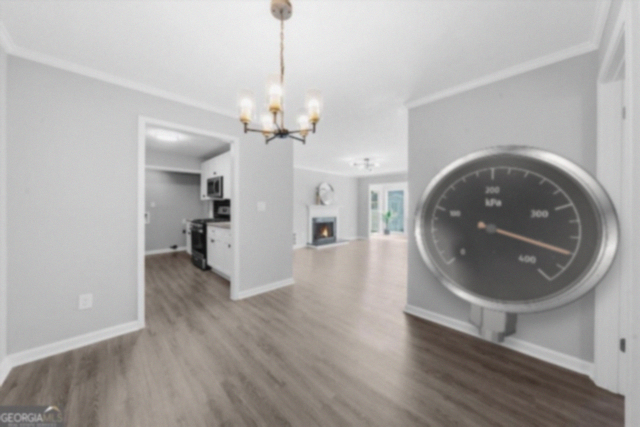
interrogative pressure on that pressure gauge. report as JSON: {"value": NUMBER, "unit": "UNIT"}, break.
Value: {"value": 360, "unit": "kPa"}
